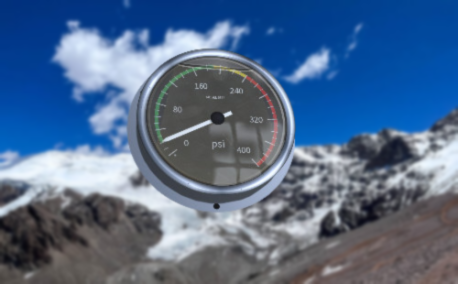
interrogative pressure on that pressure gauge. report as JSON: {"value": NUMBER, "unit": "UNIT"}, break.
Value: {"value": 20, "unit": "psi"}
